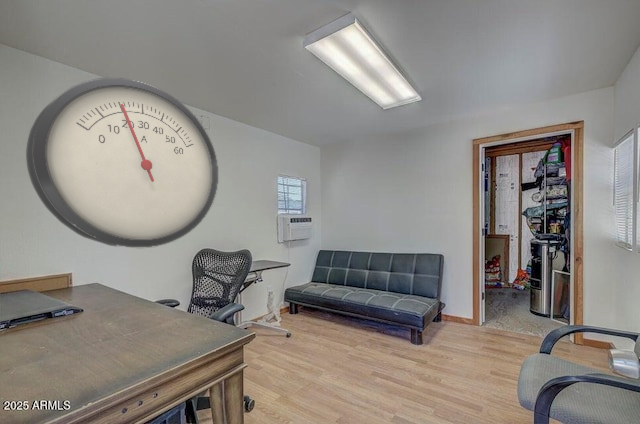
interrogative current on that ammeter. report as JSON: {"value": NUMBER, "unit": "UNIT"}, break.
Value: {"value": 20, "unit": "A"}
